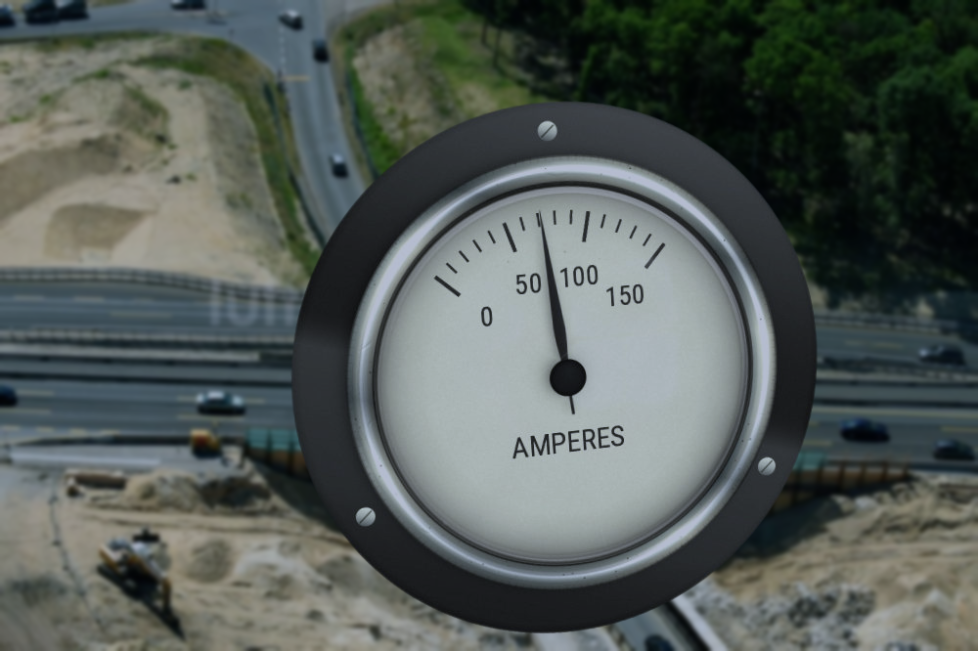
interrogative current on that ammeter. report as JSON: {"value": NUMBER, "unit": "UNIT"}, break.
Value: {"value": 70, "unit": "A"}
